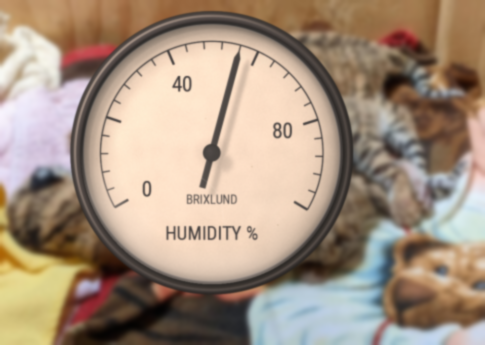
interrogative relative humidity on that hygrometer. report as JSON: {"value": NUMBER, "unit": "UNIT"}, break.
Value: {"value": 56, "unit": "%"}
